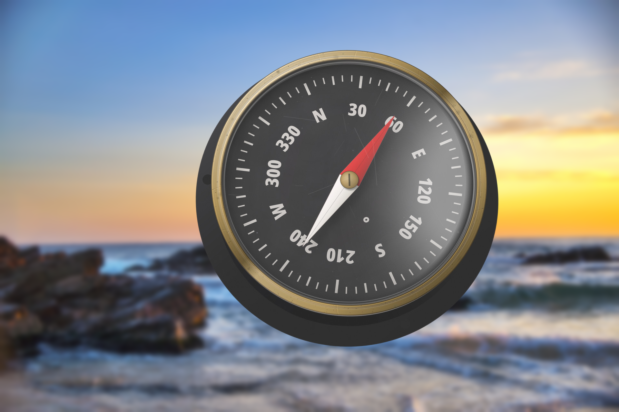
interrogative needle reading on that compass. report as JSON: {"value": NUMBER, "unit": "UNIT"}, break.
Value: {"value": 57.5, "unit": "°"}
